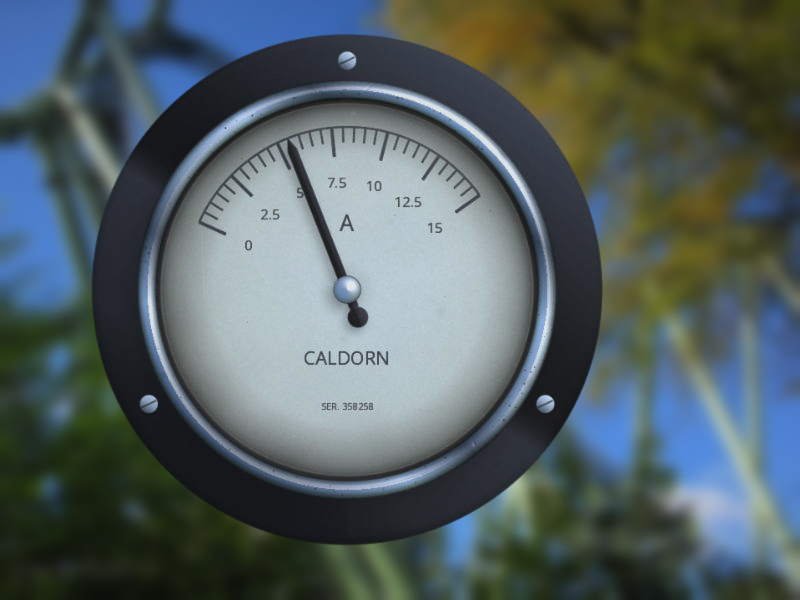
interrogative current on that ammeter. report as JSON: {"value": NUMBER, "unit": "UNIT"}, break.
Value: {"value": 5.5, "unit": "A"}
